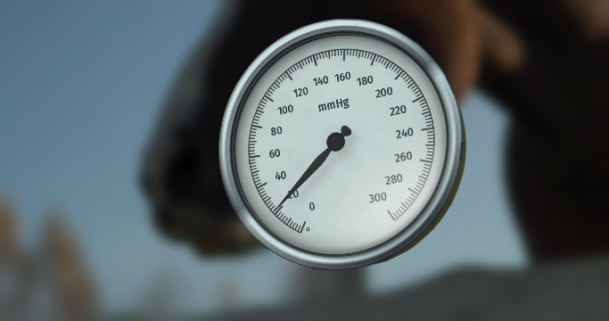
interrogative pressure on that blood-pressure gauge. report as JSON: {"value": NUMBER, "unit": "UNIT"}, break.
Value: {"value": 20, "unit": "mmHg"}
